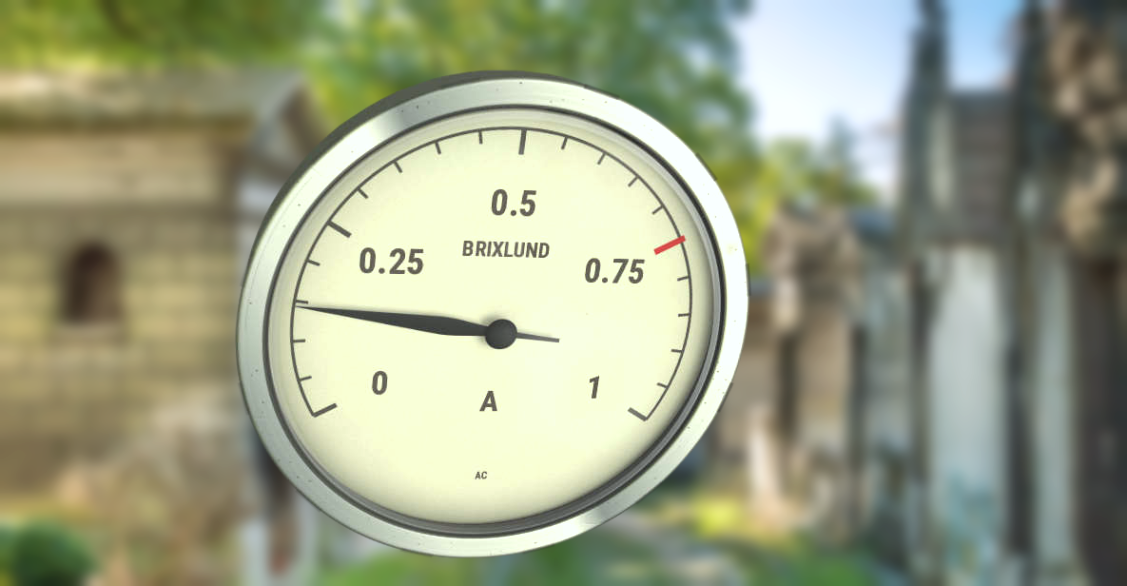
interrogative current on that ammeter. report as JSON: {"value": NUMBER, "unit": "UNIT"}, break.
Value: {"value": 0.15, "unit": "A"}
